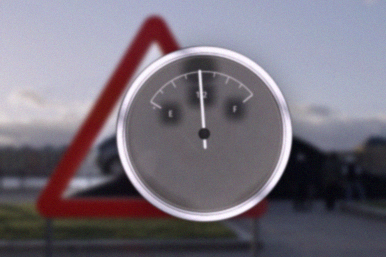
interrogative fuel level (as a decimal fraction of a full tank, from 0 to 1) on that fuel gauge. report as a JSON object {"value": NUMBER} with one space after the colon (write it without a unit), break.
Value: {"value": 0.5}
